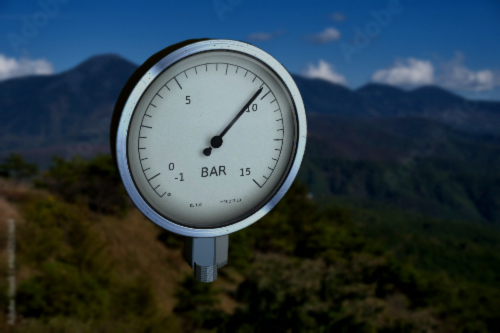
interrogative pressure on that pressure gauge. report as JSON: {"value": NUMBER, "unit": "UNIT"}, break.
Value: {"value": 9.5, "unit": "bar"}
